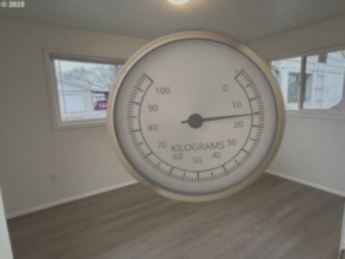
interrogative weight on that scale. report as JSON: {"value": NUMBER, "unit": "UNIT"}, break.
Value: {"value": 15, "unit": "kg"}
